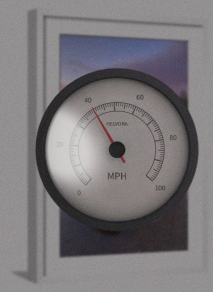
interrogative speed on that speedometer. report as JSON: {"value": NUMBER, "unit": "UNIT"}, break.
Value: {"value": 40, "unit": "mph"}
